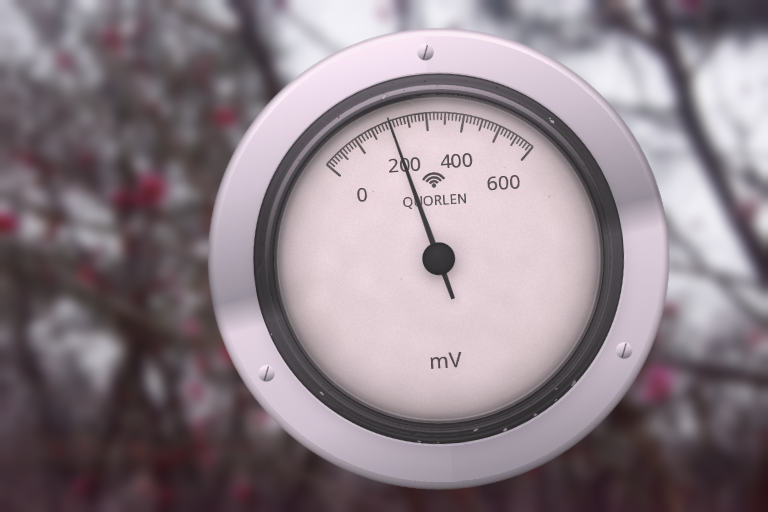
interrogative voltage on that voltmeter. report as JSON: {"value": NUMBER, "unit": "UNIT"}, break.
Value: {"value": 200, "unit": "mV"}
